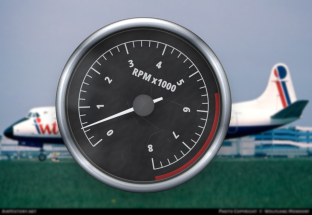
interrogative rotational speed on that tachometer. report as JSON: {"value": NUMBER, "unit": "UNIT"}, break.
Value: {"value": 500, "unit": "rpm"}
